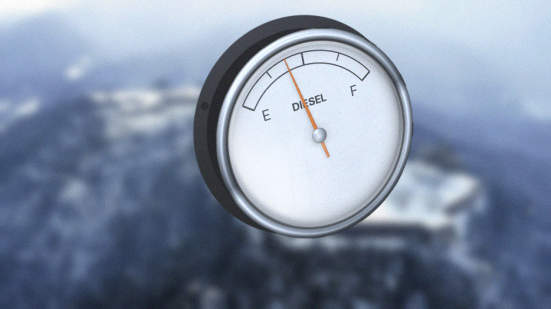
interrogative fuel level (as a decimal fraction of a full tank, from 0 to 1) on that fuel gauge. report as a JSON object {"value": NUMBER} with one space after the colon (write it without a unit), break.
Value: {"value": 0.375}
